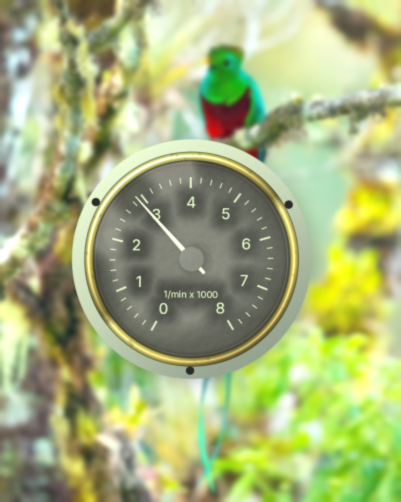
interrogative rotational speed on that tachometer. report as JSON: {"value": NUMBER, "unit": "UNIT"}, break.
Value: {"value": 2900, "unit": "rpm"}
